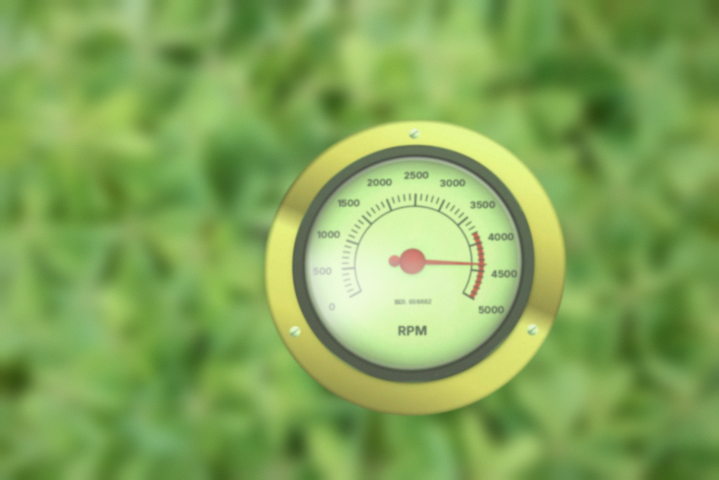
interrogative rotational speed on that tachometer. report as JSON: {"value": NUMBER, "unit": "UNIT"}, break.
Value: {"value": 4400, "unit": "rpm"}
